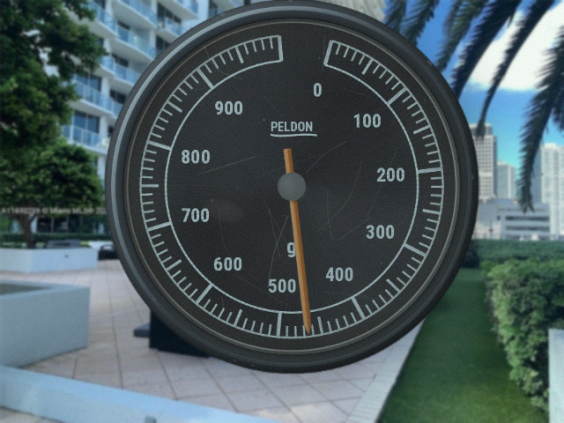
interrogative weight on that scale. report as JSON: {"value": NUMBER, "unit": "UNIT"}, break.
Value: {"value": 465, "unit": "g"}
